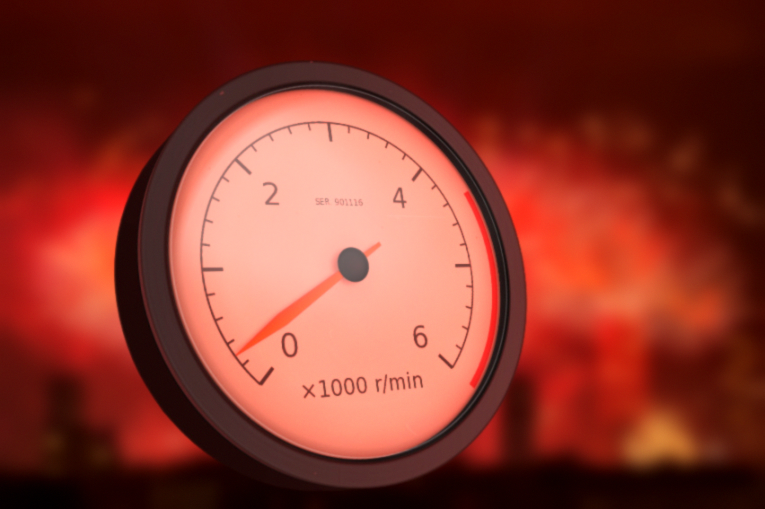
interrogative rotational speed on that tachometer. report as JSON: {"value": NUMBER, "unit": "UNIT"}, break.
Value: {"value": 300, "unit": "rpm"}
